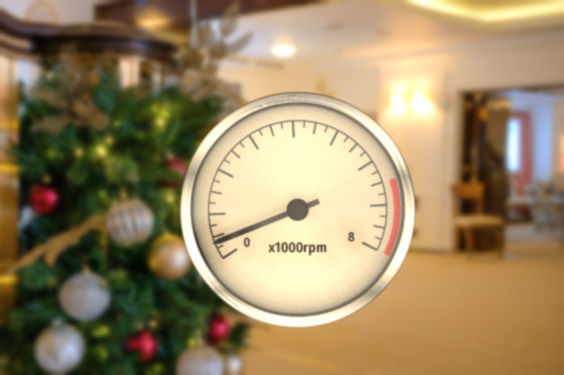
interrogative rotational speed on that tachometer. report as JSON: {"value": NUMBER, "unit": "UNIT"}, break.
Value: {"value": 375, "unit": "rpm"}
